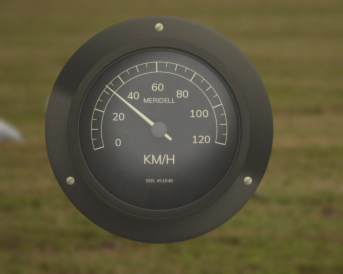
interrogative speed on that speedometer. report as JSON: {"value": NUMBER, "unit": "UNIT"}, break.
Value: {"value": 32.5, "unit": "km/h"}
